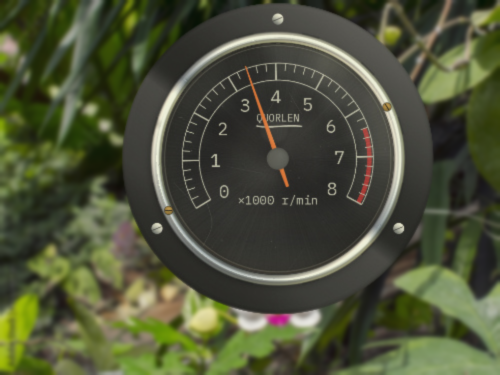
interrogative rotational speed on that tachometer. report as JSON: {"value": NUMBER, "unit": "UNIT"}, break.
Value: {"value": 3400, "unit": "rpm"}
